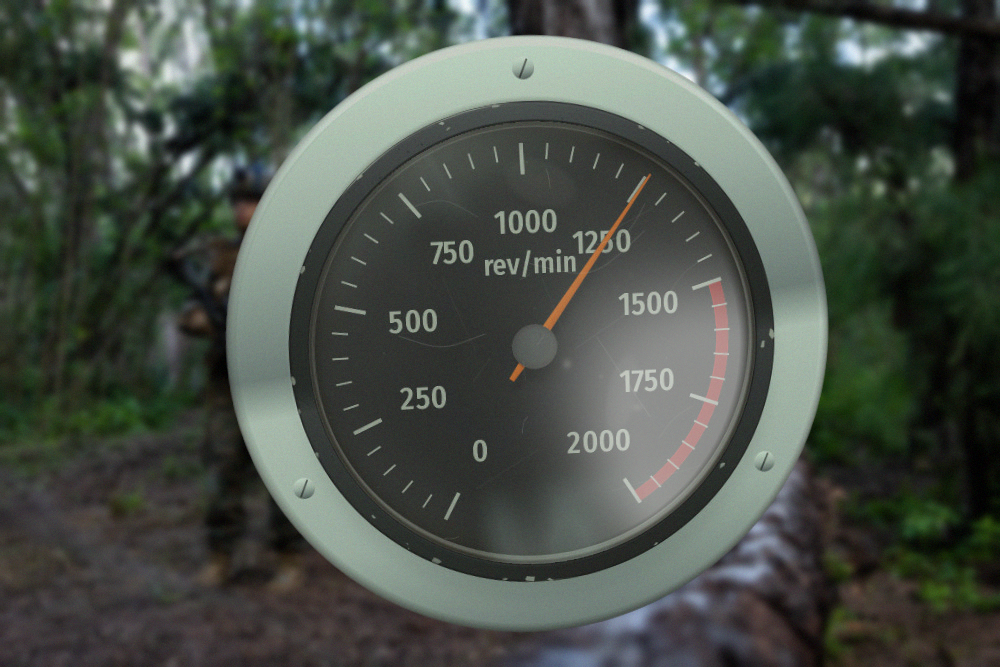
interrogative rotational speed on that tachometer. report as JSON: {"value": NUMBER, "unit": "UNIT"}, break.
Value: {"value": 1250, "unit": "rpm"}
